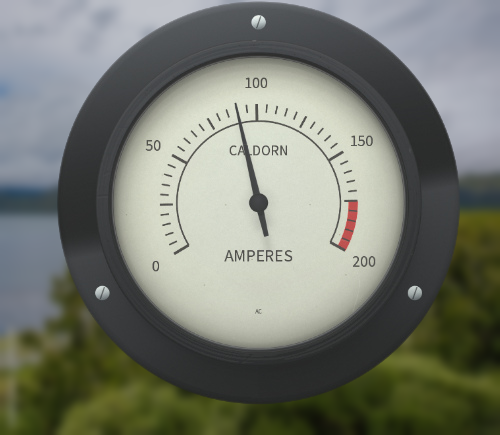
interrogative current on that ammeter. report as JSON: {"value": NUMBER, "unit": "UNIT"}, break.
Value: {"value": 90, "unit": "A"}
